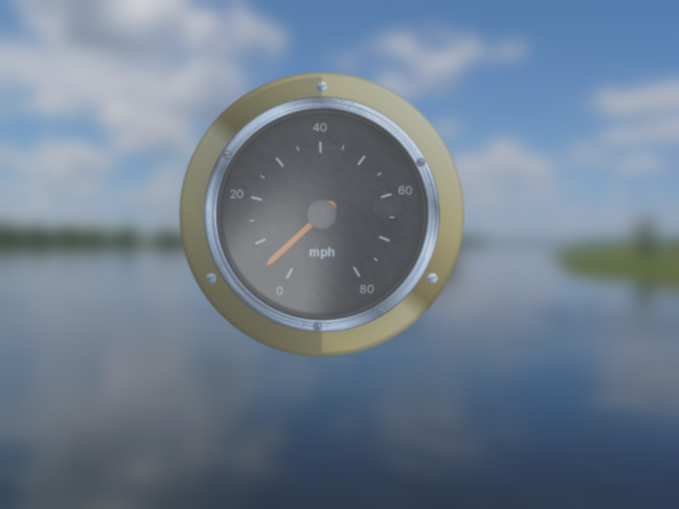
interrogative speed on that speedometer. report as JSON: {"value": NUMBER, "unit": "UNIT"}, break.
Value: {"value": 5, "unit": "mph"}
